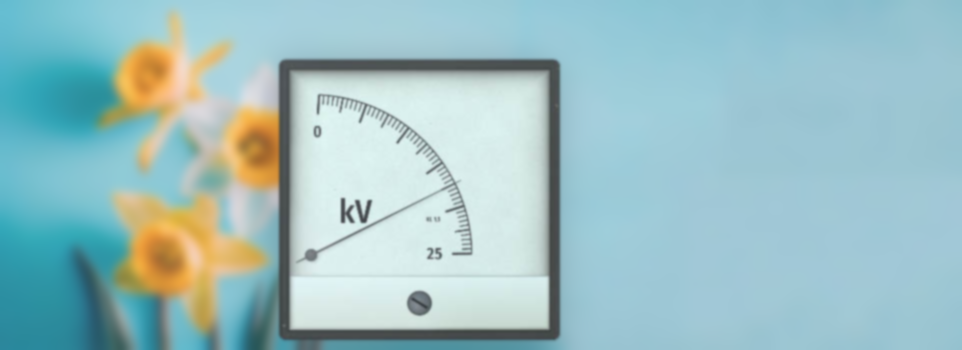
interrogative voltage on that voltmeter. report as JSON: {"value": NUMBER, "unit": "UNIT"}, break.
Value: {"value": 17.5, "unit": "kV"}
